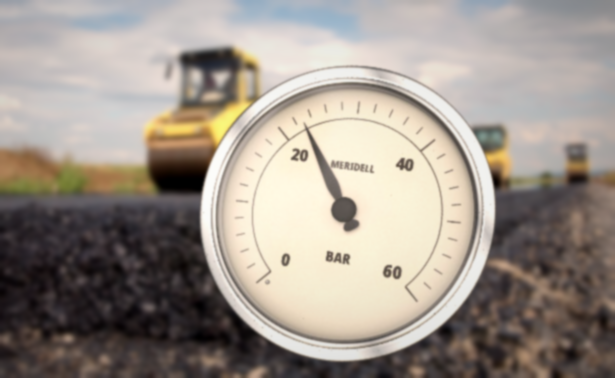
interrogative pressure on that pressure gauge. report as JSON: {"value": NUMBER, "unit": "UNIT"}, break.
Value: {"value": 23, "unit": "bar"}
